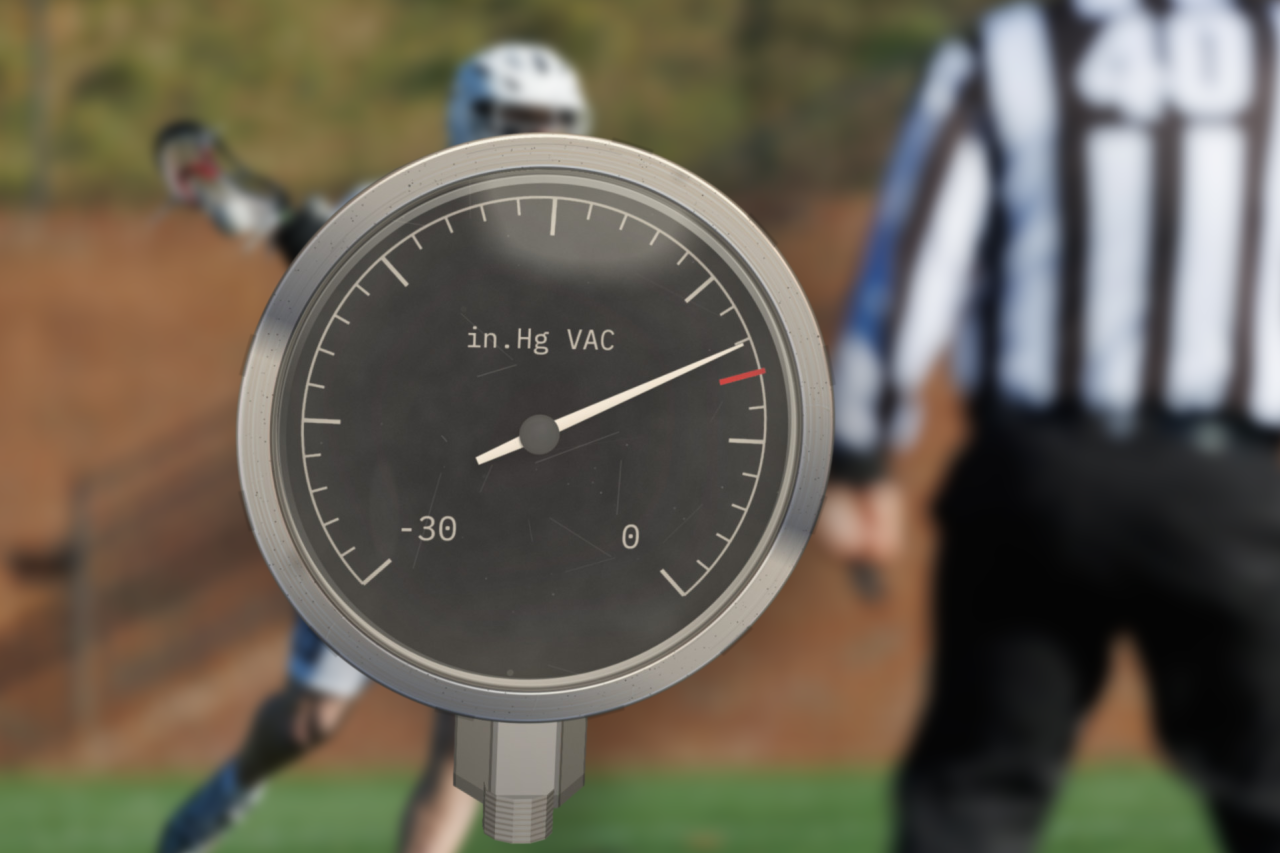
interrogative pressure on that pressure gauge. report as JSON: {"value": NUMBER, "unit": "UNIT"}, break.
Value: {"value": -8, "unit": "inHg"}
